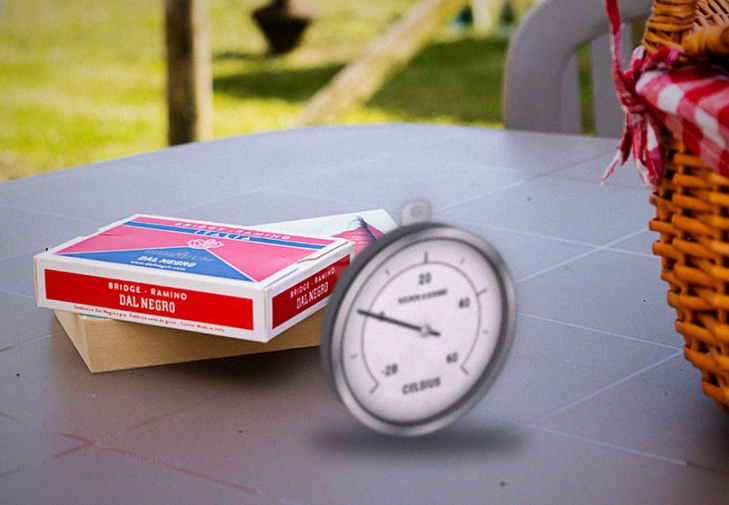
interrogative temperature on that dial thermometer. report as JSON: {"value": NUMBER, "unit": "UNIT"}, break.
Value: {"value": 0, "unit": "°C"}
